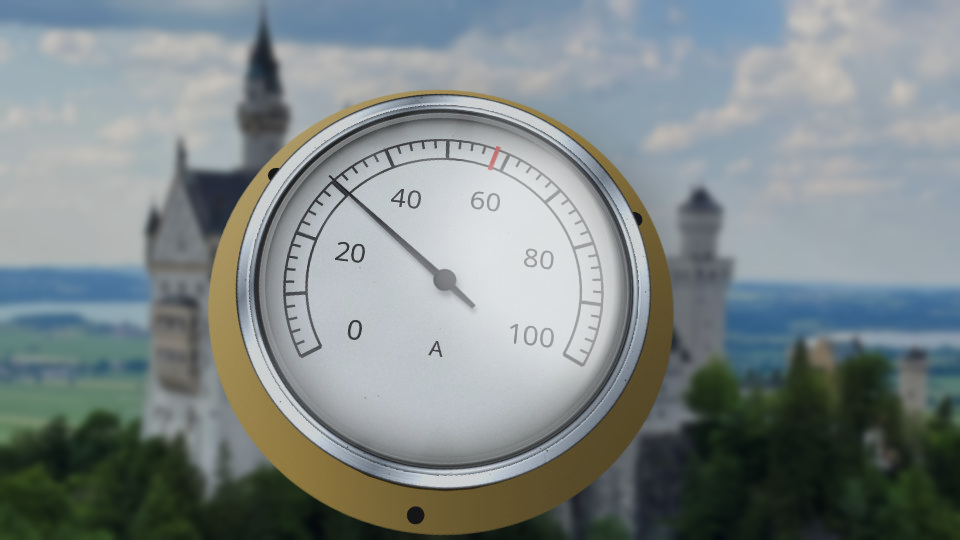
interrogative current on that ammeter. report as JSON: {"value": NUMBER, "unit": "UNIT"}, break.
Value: {"value": 30, "unit": "A"}
